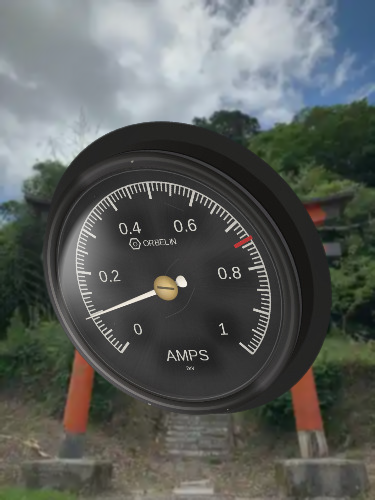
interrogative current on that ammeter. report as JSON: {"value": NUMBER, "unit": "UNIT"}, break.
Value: {"value": 0.1, "unit": "A"}
